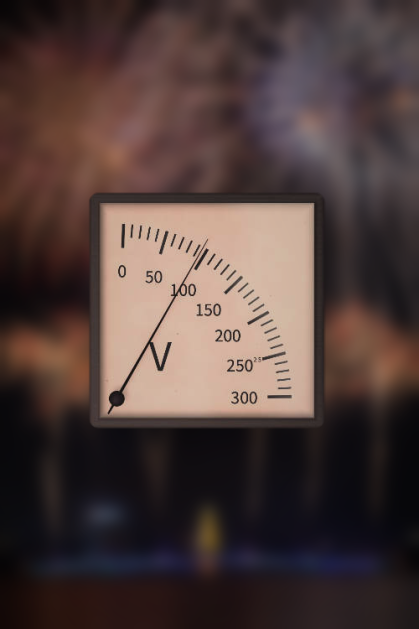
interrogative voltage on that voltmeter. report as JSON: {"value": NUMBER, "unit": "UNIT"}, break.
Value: {"value": 95, "unit": "V"}
